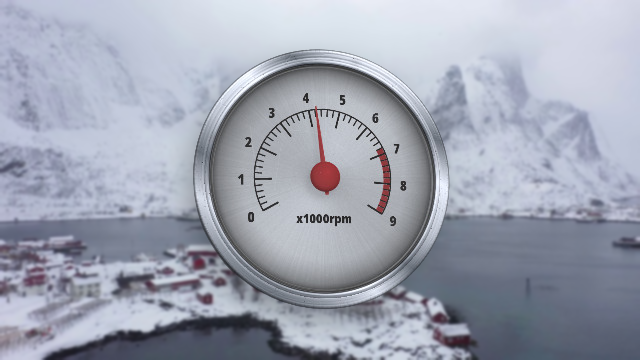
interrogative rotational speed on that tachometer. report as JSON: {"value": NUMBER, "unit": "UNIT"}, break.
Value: {"value": 4200, "unit": "rpm"}
